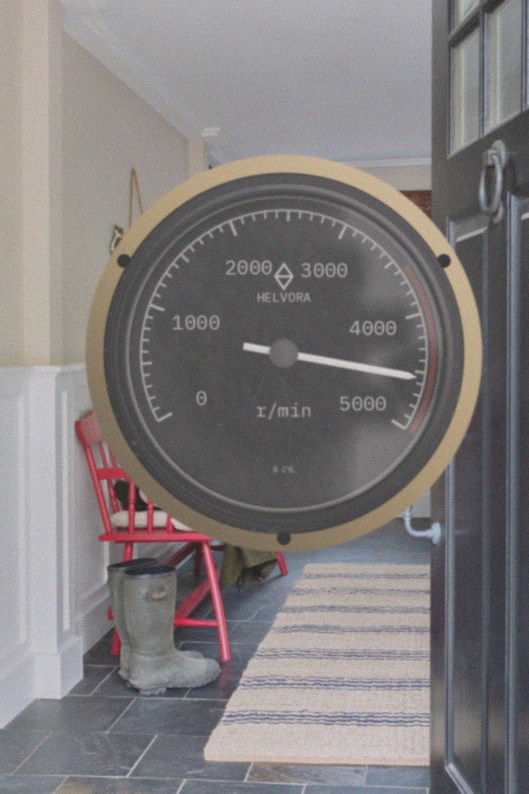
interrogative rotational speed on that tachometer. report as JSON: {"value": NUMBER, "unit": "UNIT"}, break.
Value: {"value": 4550, "unit": "rpm"}
